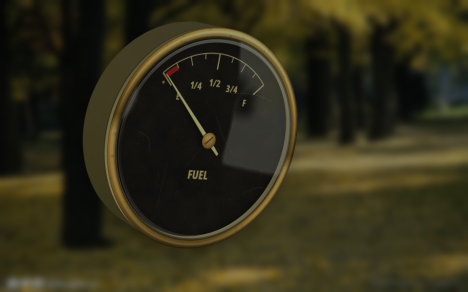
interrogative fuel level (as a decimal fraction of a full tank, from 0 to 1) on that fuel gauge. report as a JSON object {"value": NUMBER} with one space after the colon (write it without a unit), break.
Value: {"value": 0}
